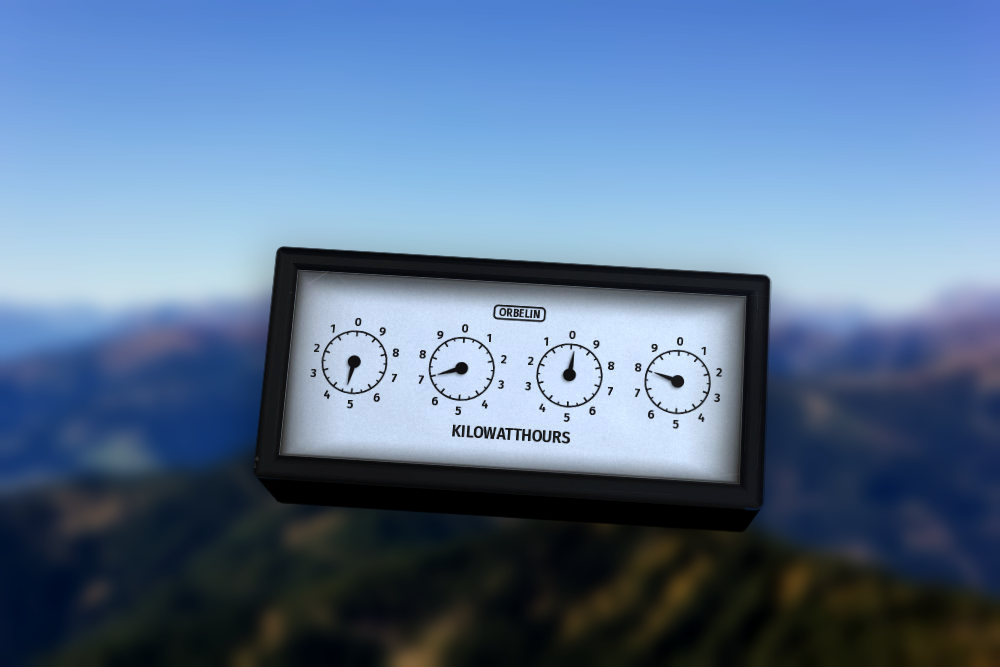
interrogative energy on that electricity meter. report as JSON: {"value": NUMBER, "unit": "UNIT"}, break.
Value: {"value": 4698, "unit": "kWh"}
